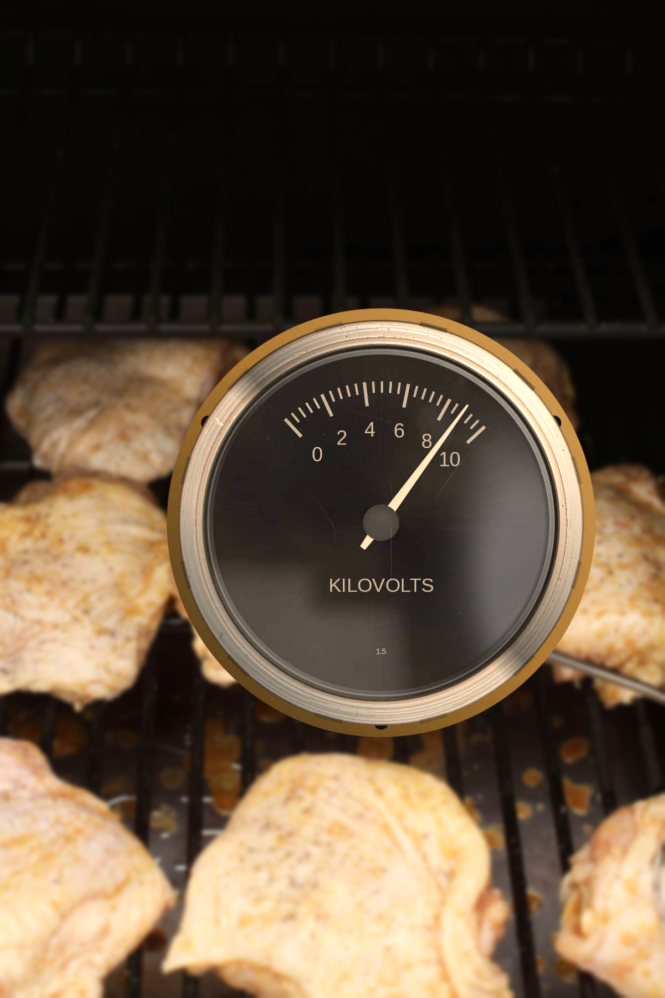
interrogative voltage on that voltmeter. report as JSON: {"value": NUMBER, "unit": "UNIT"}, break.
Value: {"value": 8.8, "unit": "kV"}
